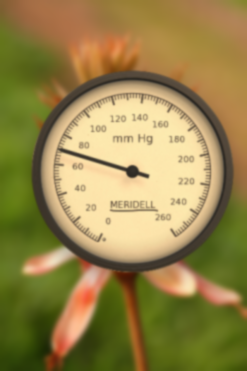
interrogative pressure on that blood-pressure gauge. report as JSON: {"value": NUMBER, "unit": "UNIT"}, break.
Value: {"value": 70, "unit": "mmHg"}
